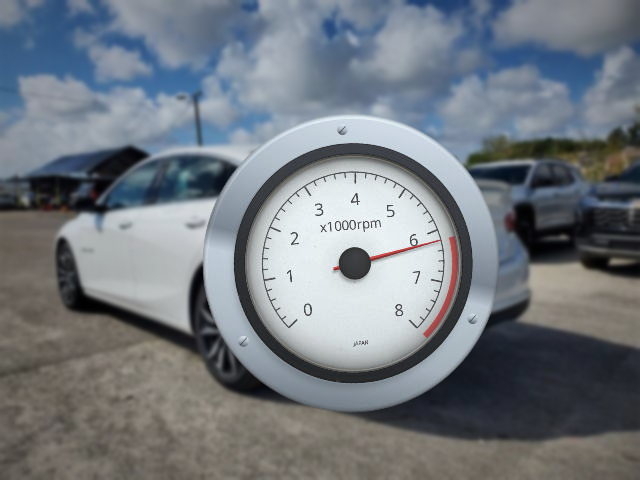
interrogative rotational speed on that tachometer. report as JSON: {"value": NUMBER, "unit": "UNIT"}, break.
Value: {"value": 6200, "unit": "rpm"}
